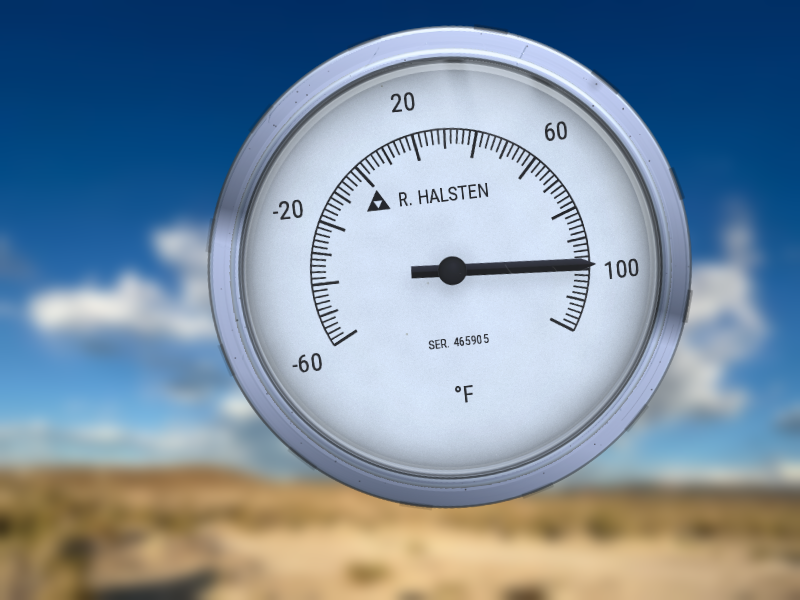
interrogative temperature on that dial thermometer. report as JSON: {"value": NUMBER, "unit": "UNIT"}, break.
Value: {"value": 98, "unit": "°F"}
